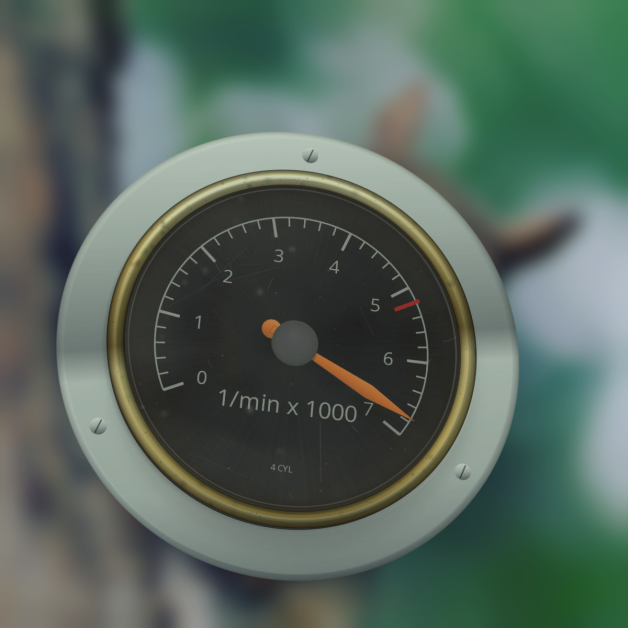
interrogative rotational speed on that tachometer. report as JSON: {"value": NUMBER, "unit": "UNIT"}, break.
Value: {"value": 6800, "unit": "rpm"}
